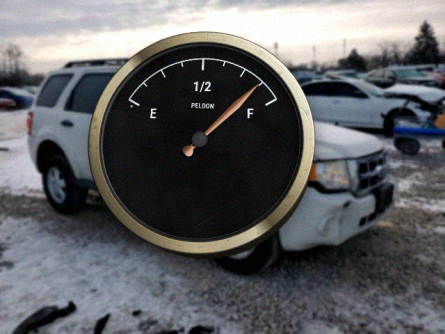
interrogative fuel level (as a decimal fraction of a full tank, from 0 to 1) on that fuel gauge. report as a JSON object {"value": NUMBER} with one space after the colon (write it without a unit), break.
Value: {"value": 0.875}
